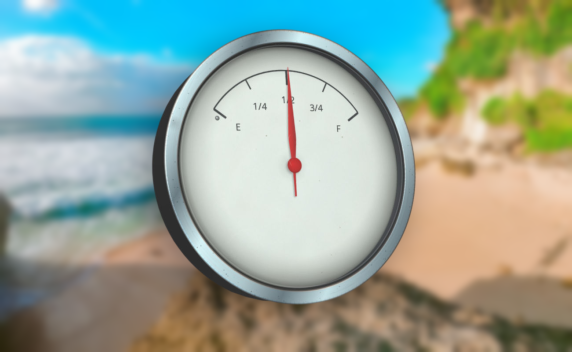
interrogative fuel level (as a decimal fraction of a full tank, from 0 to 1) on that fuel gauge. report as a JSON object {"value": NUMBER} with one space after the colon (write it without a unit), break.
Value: {"value": 0.5}
